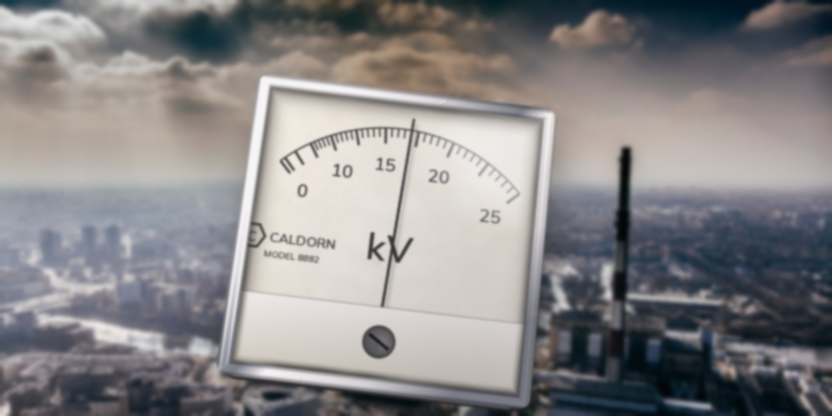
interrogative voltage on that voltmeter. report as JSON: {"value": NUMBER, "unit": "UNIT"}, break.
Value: {"value": 17, "unit": "kV"}
